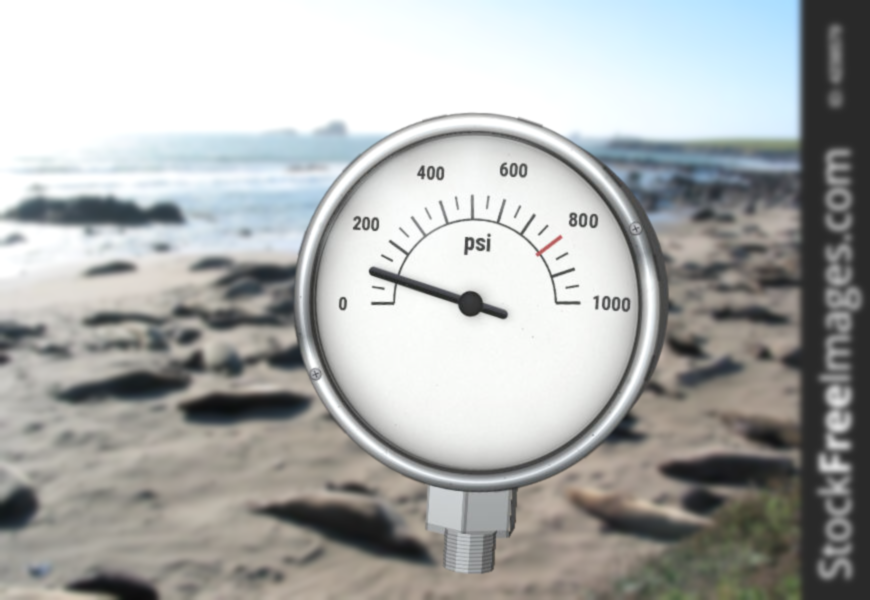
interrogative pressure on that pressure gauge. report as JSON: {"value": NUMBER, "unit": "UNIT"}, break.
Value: {"value": 100, "unit": "psi"}
